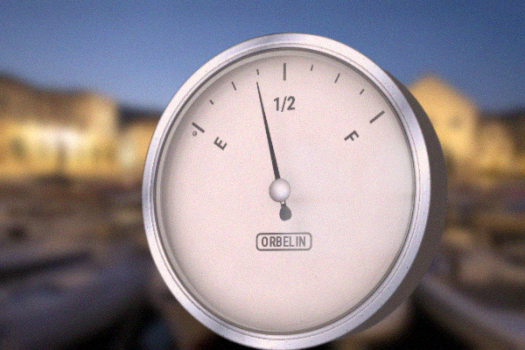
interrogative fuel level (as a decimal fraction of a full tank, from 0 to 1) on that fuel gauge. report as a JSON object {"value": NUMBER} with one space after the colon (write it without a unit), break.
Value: {"value": 0.375}
